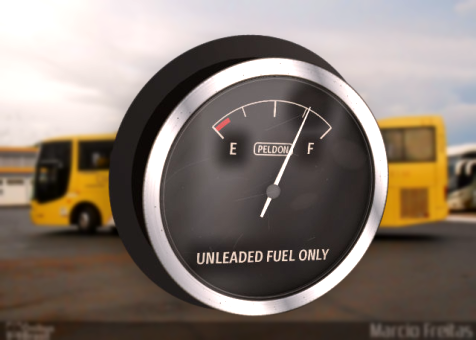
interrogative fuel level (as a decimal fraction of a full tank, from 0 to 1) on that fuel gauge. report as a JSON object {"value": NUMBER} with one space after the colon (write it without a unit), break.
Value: {"value": 0.75}
